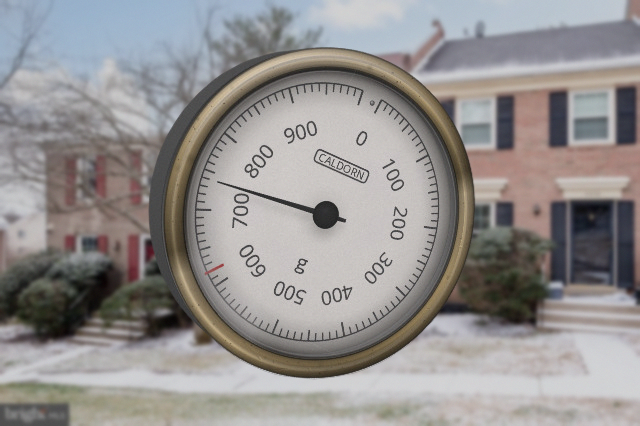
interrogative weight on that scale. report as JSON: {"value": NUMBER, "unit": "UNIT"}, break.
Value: {"value": 740, "unit": "g"}
